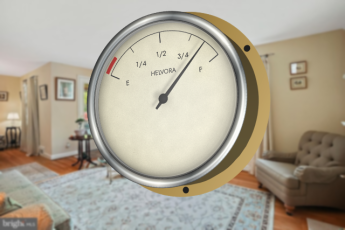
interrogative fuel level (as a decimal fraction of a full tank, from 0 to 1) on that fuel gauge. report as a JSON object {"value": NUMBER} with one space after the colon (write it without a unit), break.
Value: {"value": 0.875}
